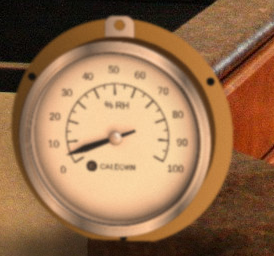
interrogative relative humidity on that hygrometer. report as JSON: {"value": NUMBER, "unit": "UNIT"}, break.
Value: {"value": 5, "unit": "%"}
